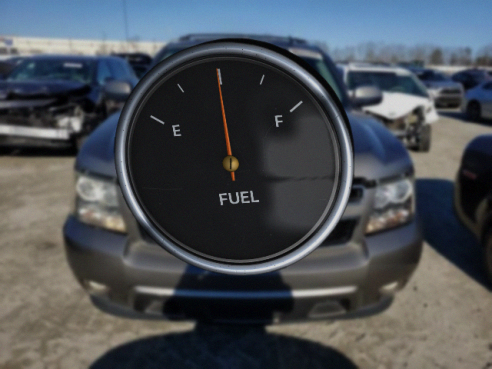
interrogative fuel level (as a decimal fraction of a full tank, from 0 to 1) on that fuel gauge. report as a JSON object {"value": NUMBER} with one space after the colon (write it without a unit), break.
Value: {"value": 0.5}
